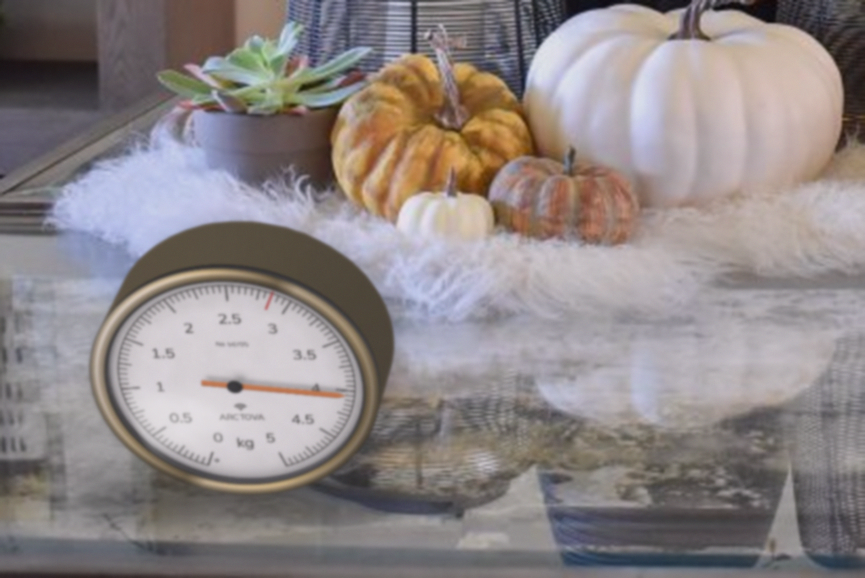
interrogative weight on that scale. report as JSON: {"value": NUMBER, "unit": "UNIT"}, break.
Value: {"value": 4, "unit": "kg"}
